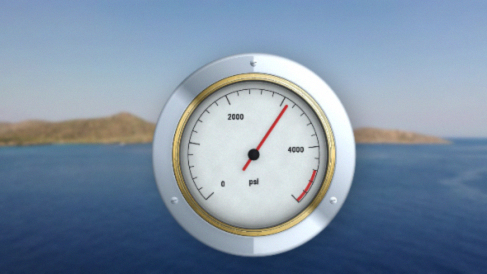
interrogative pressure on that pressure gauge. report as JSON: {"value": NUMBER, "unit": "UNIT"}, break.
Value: {"value": 3100, "unit": "psi"}
